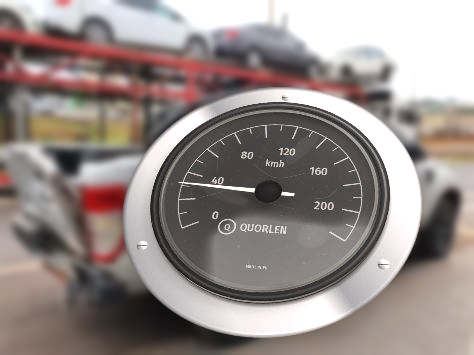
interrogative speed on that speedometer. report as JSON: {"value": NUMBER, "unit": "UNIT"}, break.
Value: {"value": 30, "unit": "km/h"}
